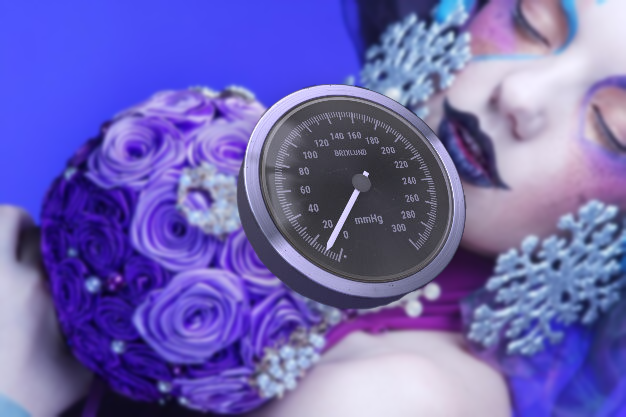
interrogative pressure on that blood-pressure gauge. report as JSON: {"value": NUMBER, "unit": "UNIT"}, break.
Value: {"value": 10, "unit": "mmHg"}
